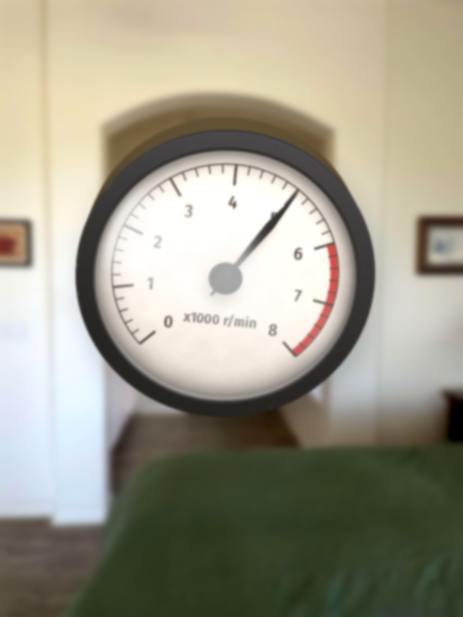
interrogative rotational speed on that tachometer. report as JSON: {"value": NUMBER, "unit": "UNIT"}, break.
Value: {"value": 5000, "unit": "rpm"}
